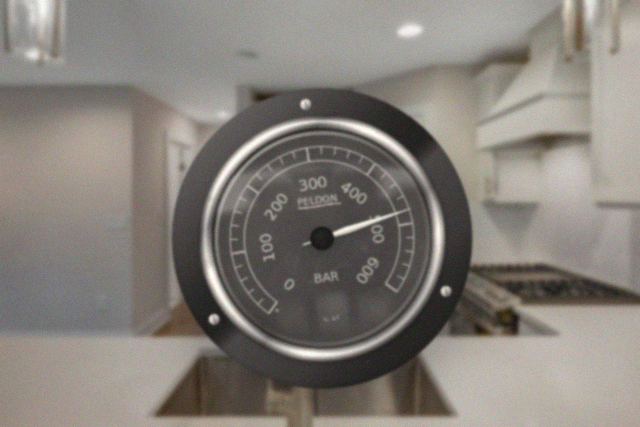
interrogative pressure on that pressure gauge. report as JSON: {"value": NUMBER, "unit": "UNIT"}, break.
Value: {"value": 480, "unit": "bar"}
